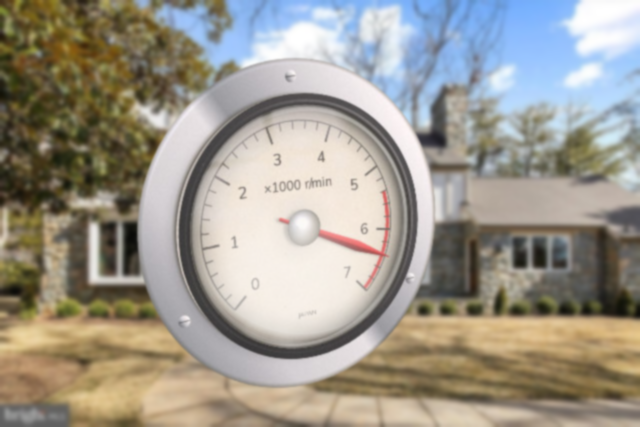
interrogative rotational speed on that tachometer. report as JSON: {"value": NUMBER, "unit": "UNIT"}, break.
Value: {"value": 6400, "unit": "rpm"}
